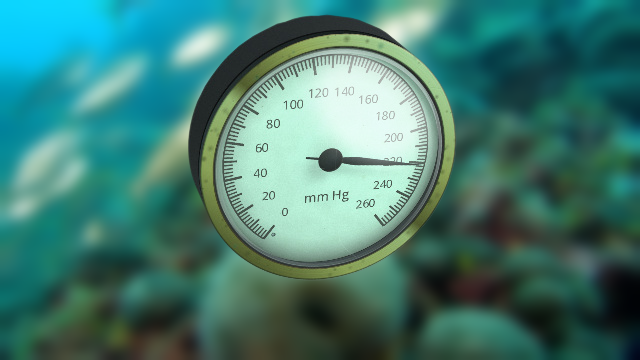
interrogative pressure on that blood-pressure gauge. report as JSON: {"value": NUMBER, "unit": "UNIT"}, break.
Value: {"value": 220, "unit": "mmHg"}
